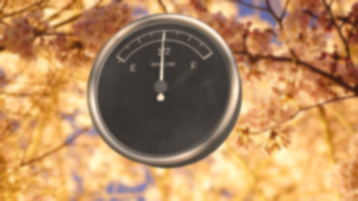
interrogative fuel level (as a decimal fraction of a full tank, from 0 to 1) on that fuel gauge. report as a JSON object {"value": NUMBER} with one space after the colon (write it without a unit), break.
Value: {"value": 0.5}
